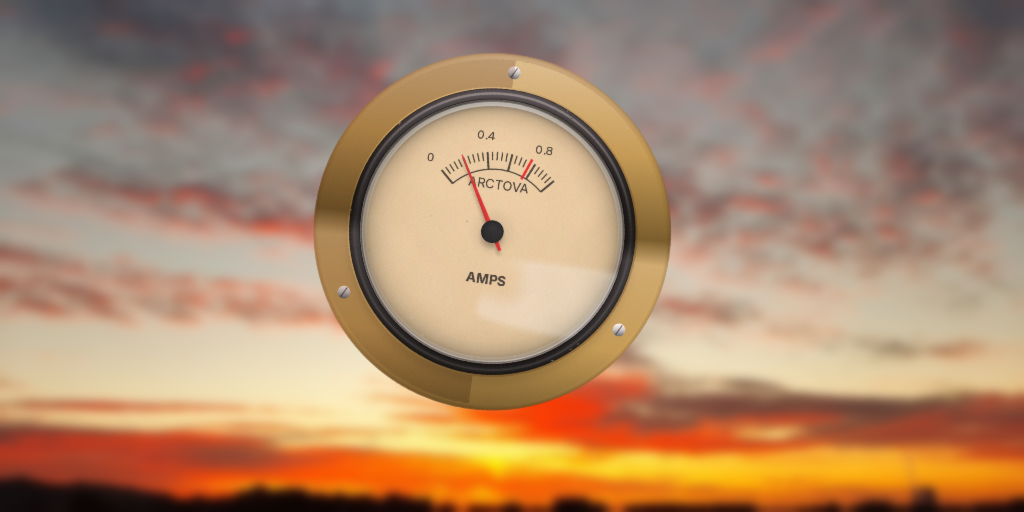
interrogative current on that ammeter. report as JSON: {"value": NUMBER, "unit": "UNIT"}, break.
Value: {"value": 0.2, "unit": "A"}
